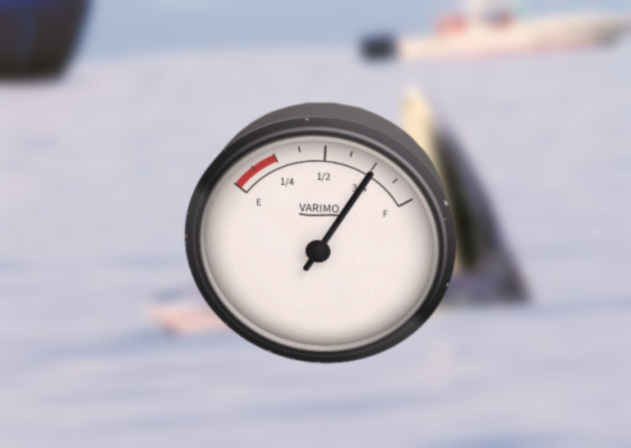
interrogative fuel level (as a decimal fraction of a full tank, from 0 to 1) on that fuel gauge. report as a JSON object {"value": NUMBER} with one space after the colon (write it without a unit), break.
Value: {"value": 0.75}
